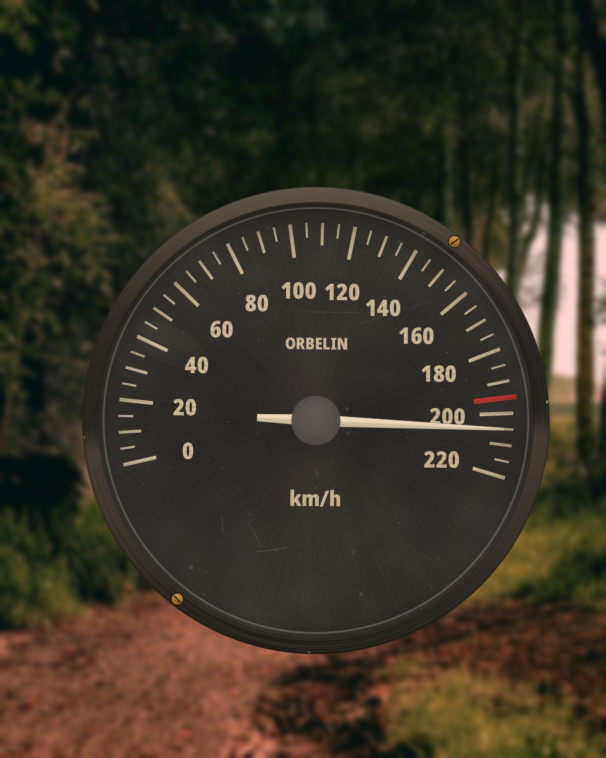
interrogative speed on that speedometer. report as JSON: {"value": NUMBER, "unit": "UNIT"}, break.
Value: {"value": 205, "unit": "km/h"}
